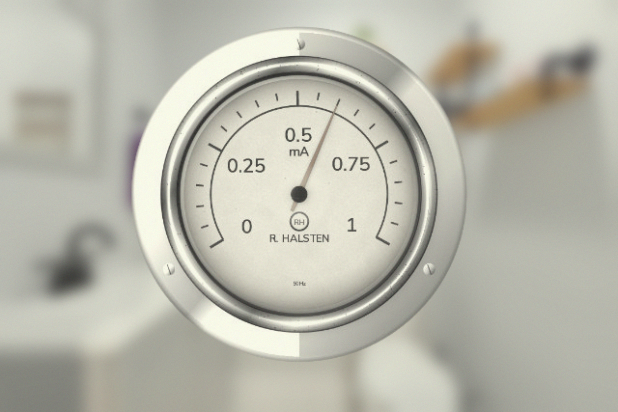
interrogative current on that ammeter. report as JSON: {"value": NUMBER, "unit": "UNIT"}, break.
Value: {"value": 0.6, "unit": "mA"}
